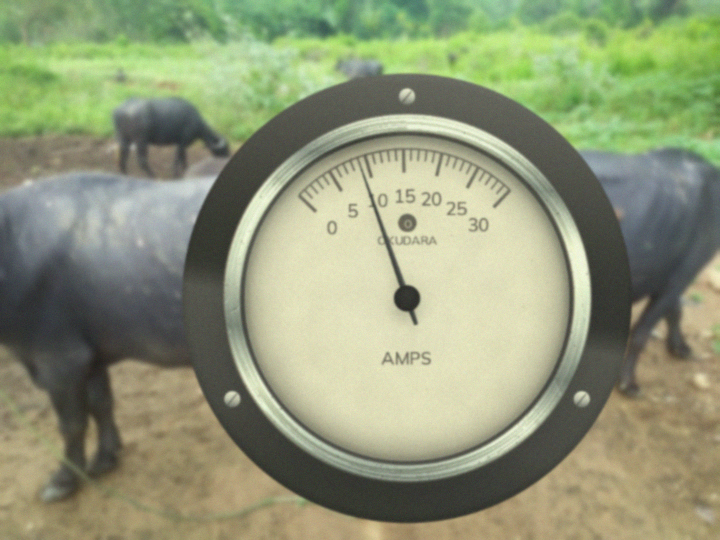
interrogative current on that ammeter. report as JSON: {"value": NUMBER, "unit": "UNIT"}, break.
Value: {"value": 9, "unit": "A"}
